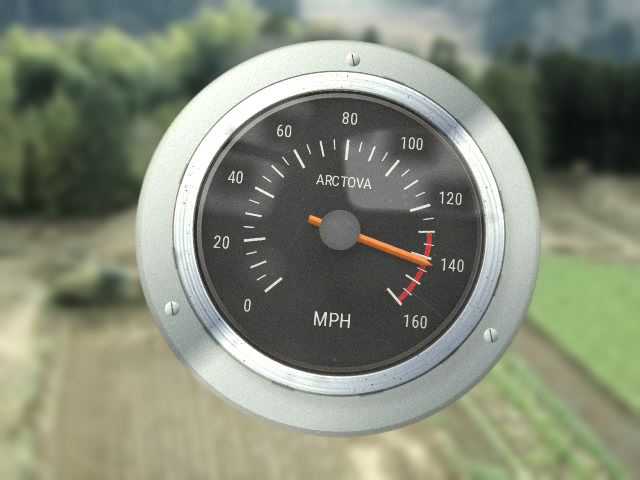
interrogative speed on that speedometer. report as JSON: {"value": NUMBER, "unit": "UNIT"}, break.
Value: {"value": 142.5, "unit": "mph"}
